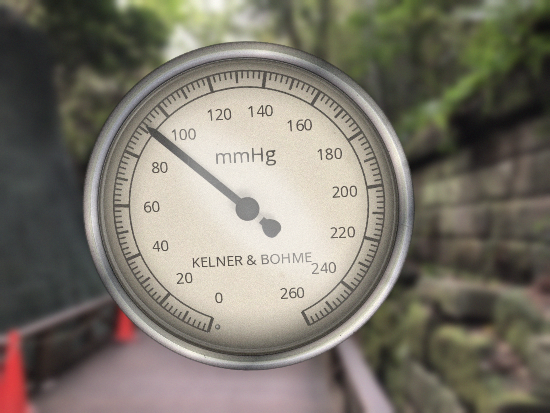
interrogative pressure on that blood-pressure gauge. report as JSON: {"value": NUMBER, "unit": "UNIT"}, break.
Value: {"value": 92, "unit": "mmHg"}
